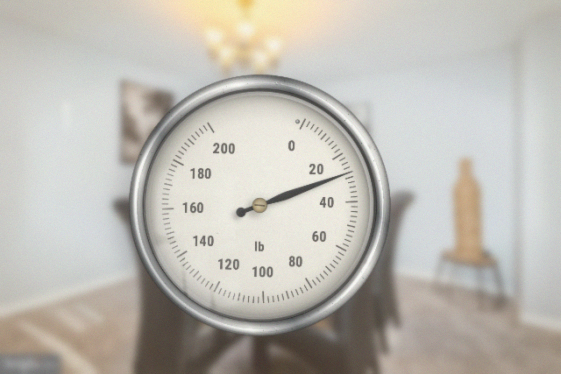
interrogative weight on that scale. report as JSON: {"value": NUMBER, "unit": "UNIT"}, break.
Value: {"value": 28, "unit": "lb"}
